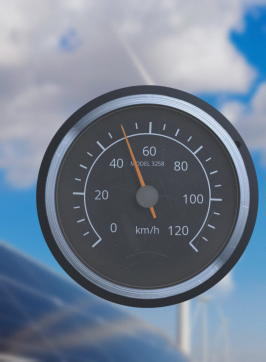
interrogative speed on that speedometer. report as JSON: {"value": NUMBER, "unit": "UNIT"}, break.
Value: {"value": 50, "unit": "km/h"}
